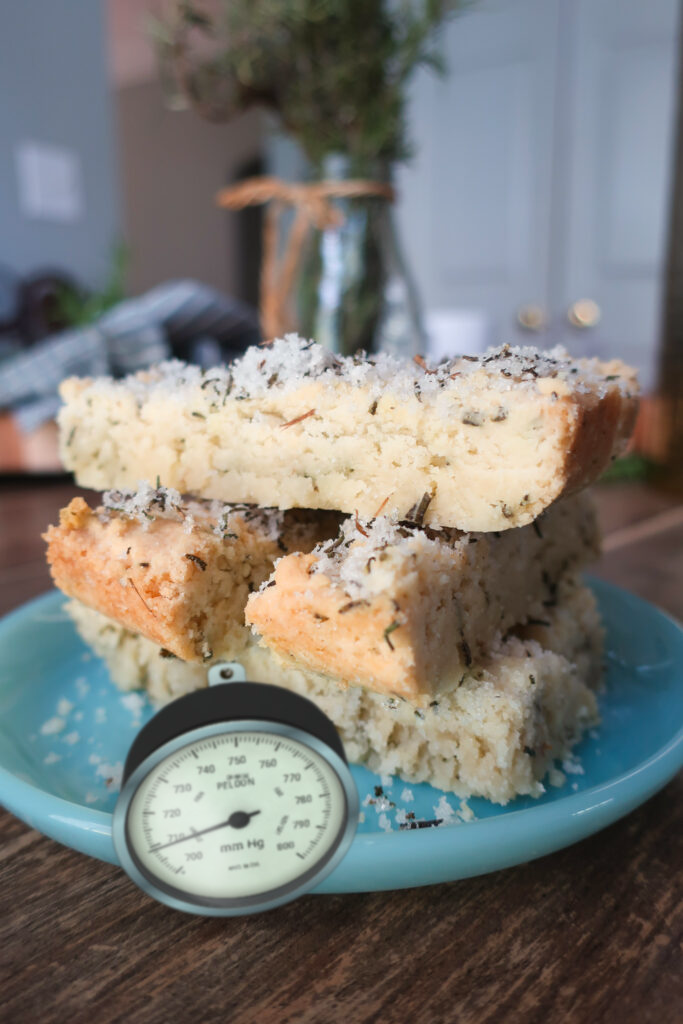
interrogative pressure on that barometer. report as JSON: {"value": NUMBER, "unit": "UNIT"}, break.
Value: {"value": 710, "unit": "mmHg"}
